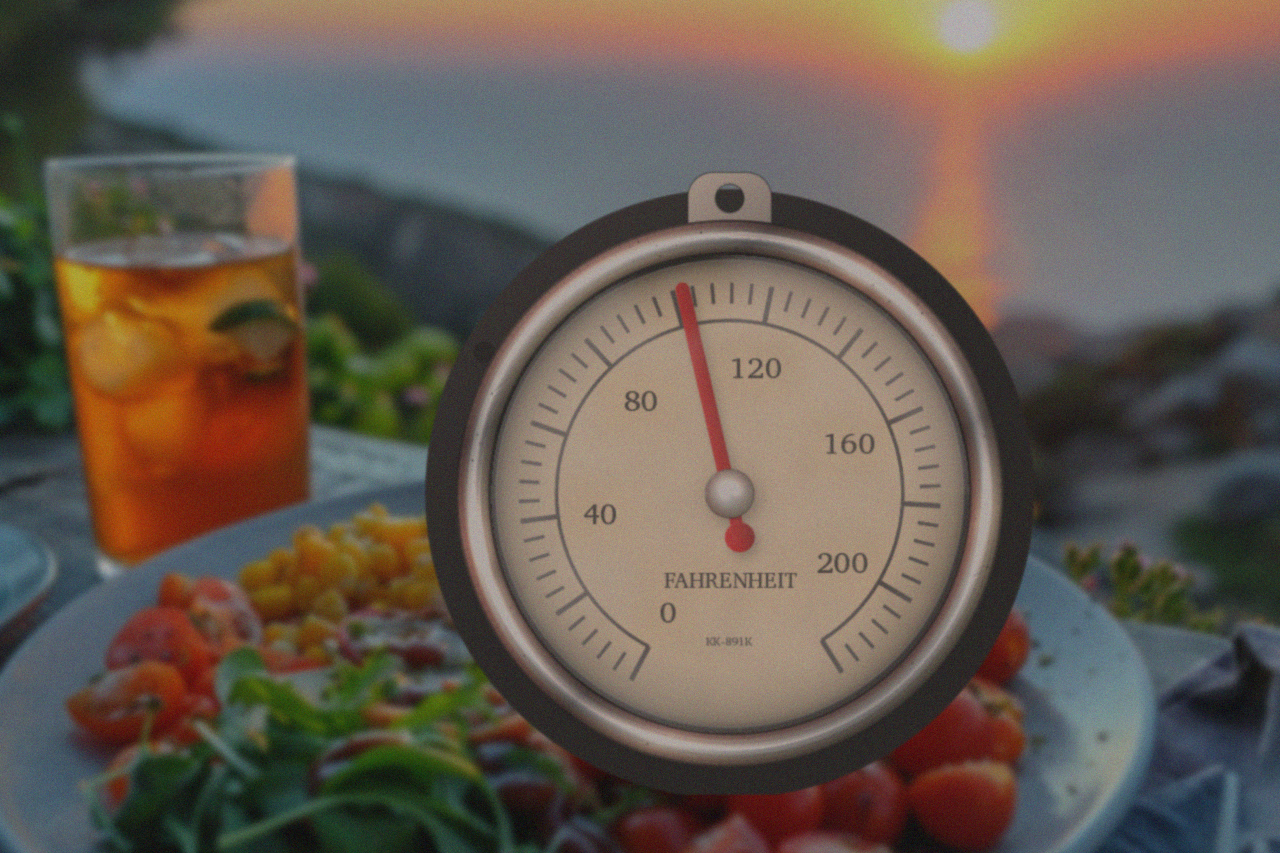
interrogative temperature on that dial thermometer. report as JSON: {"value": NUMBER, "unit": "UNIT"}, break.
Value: {"value": 102, "unit": "°F"}
